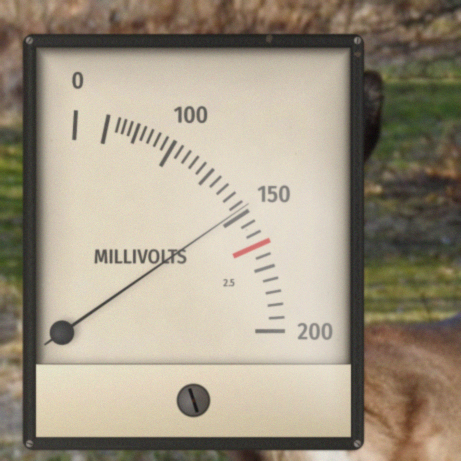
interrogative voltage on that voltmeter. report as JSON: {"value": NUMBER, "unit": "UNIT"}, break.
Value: {"value": 147.5, "unit": "mV"}
